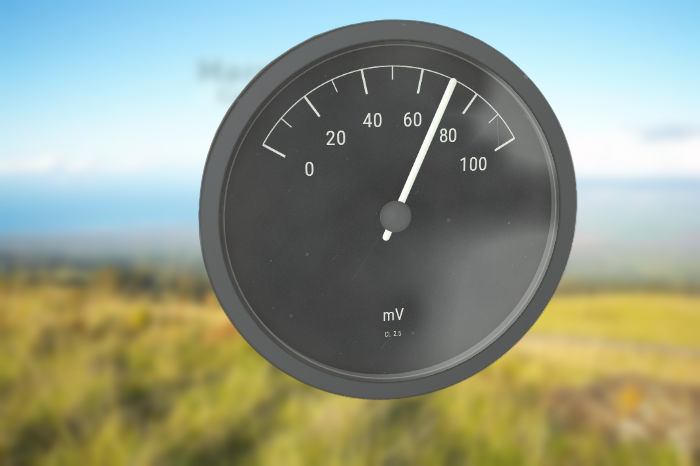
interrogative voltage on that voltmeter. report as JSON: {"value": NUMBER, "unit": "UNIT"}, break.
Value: {"value": 70, "unit": "mV"}
